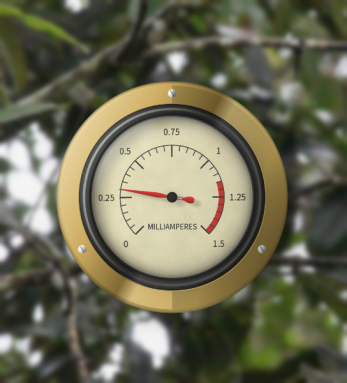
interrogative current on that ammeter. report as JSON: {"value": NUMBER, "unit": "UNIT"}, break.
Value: {"value": 0.3, "unit": "mA"}
